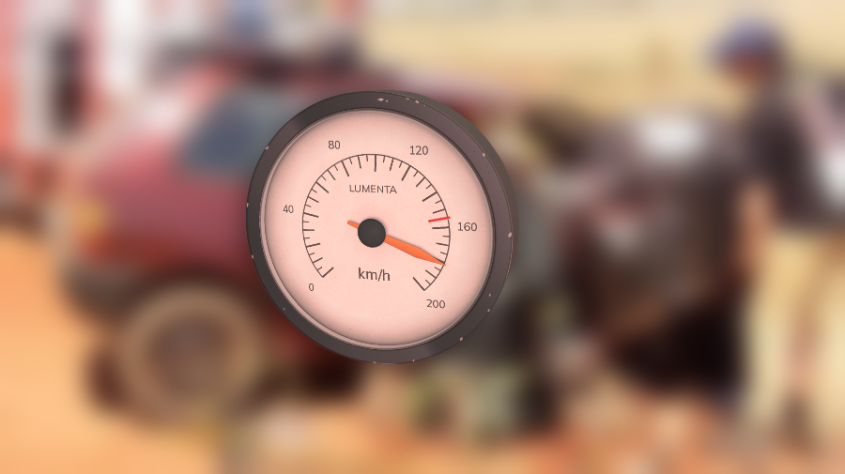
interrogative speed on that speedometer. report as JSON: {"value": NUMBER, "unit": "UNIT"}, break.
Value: {"value": 180, "unit": "km/h"}
